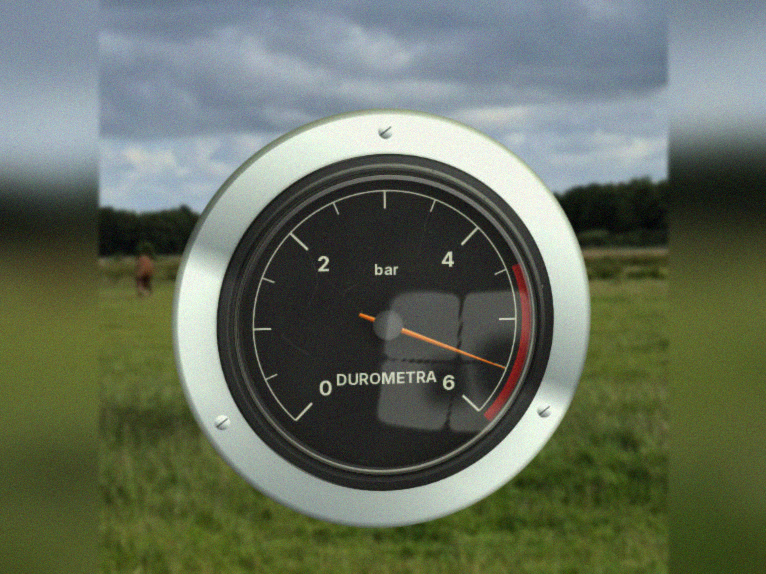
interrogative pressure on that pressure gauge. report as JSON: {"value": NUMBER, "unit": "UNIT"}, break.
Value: {"value": 5.5, "unit": "bar"}
